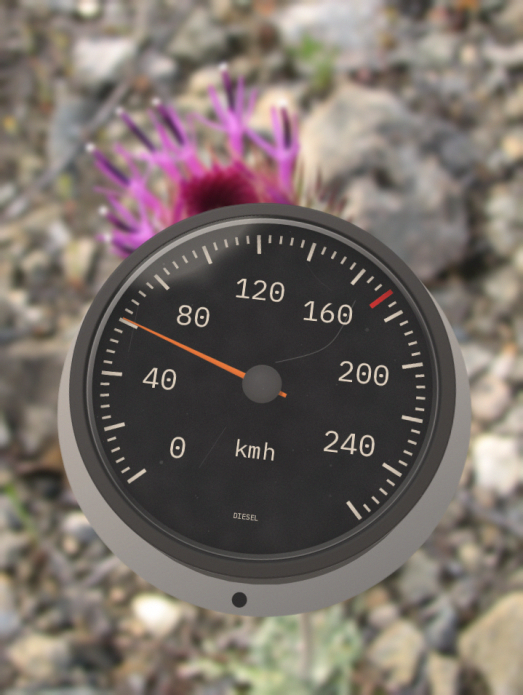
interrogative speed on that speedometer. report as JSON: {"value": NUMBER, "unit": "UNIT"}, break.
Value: {"value": 60, "unit": "km/h"}
